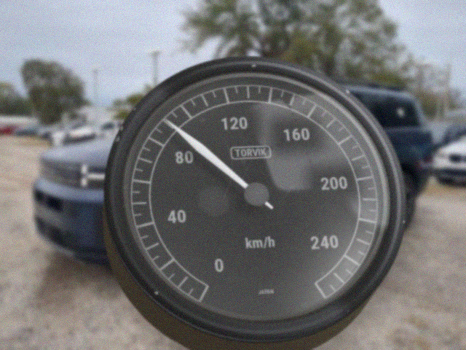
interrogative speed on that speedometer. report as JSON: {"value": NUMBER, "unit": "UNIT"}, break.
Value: {"value": 90, "unit": "km/h"}
